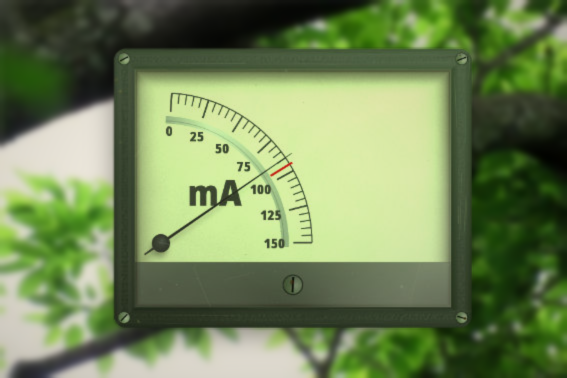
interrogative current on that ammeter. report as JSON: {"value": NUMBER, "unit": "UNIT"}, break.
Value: {"value": 90, "unit": "mA"}
